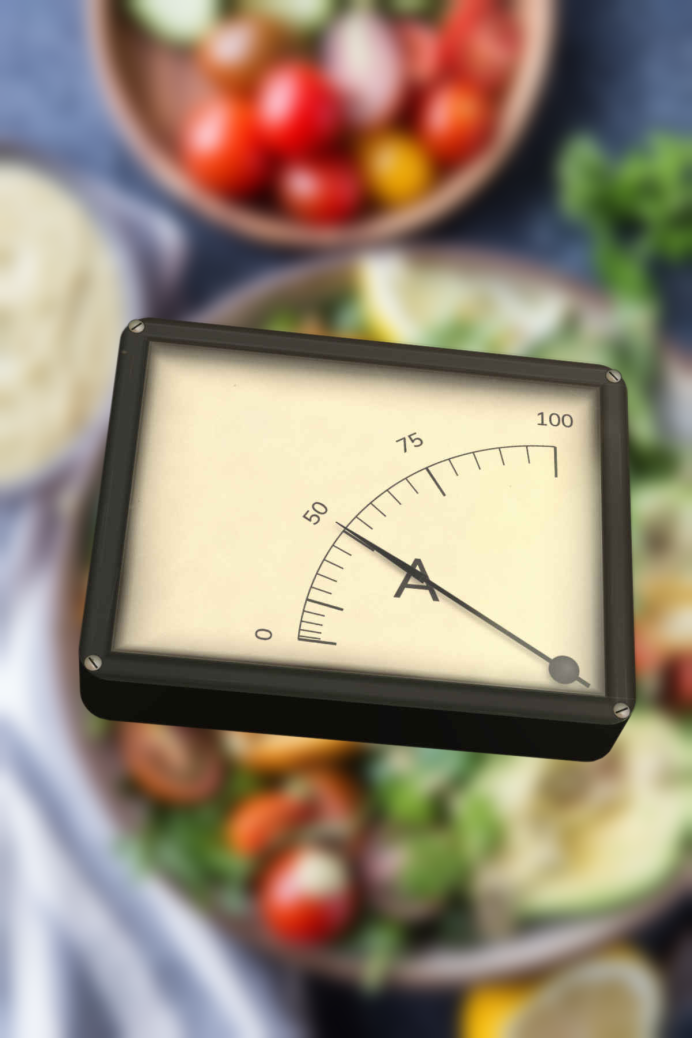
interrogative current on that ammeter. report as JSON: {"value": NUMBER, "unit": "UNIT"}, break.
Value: {"value": 50, "unit": "A"}
